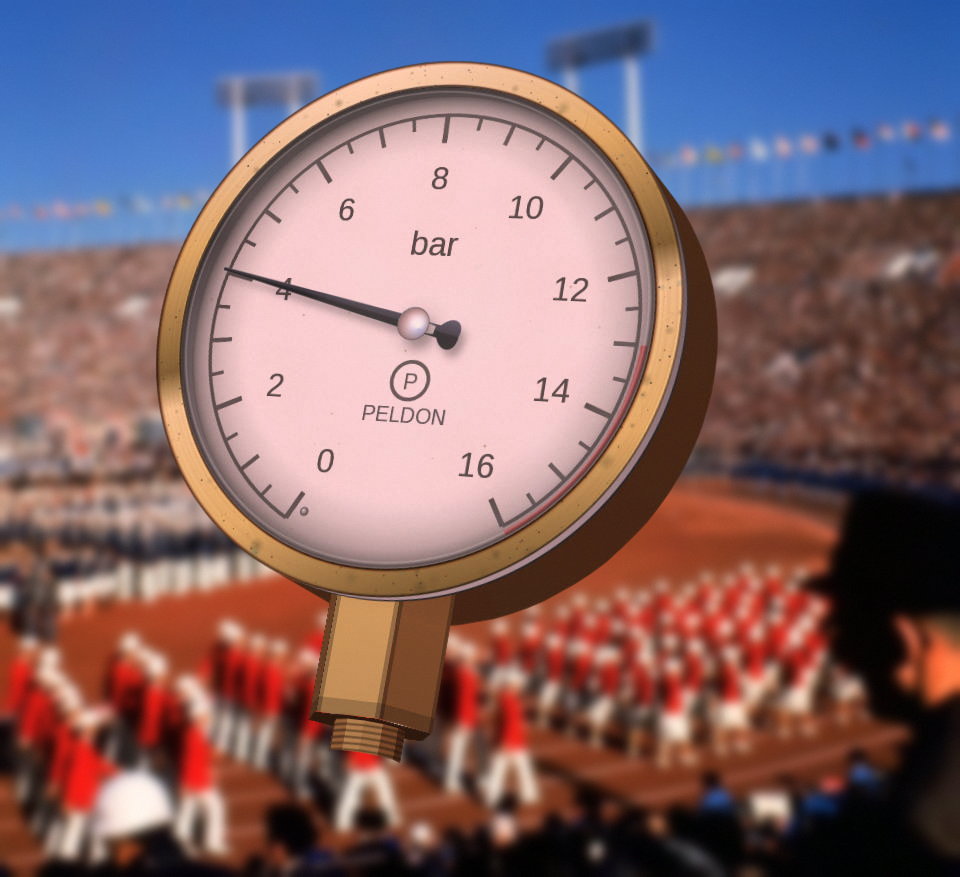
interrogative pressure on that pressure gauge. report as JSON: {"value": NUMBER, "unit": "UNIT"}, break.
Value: {"value": 4, "unit": "bar"}
